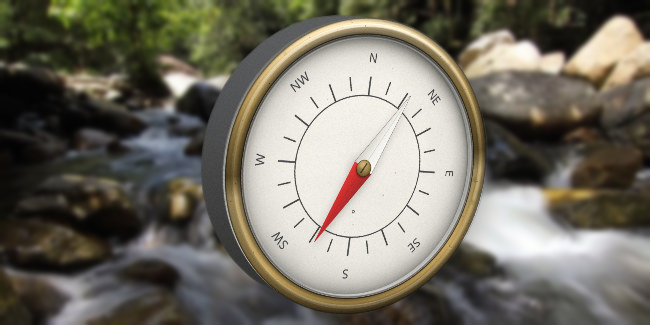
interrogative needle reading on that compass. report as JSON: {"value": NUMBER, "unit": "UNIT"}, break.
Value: {"value": 210, "unit": "°"}
